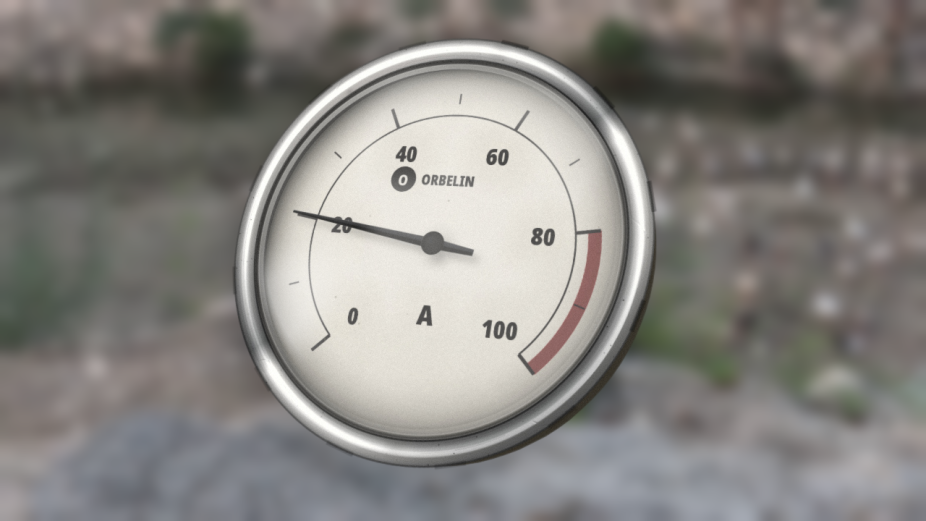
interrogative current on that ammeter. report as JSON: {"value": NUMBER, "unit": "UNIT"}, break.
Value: {"value": 20, "unit": "A"}
